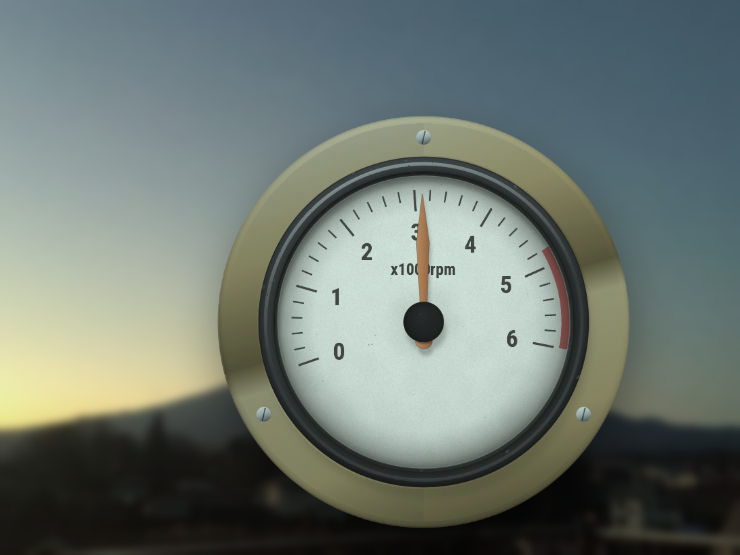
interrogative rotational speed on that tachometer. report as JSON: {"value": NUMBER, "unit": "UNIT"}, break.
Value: {"value": 3100, "unit": "rpm"}
